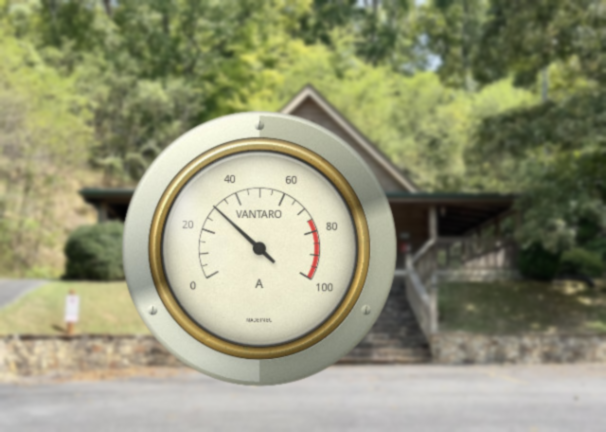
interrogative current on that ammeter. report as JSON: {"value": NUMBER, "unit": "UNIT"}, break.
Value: {"value": 30, "unit": "A"}
